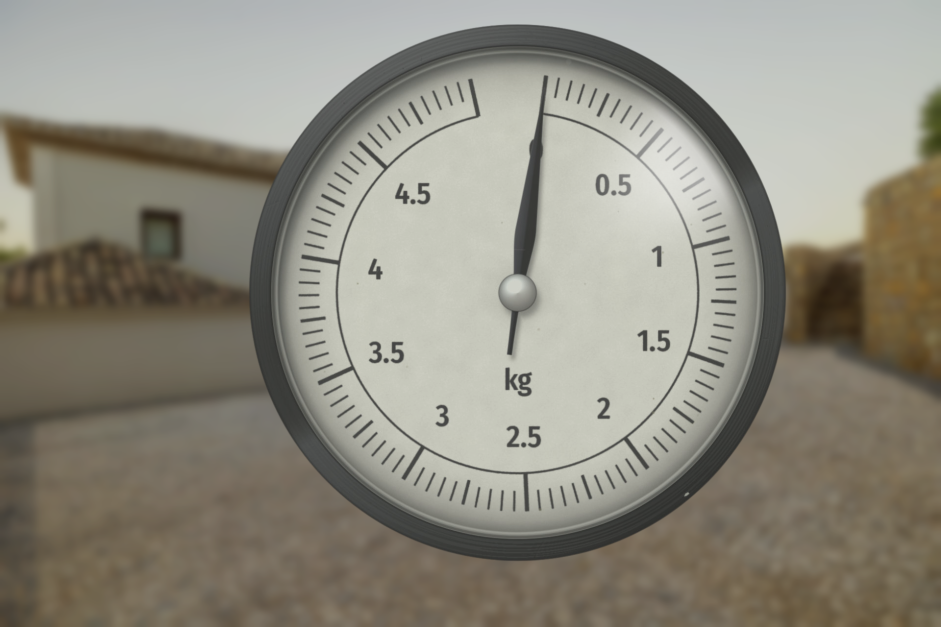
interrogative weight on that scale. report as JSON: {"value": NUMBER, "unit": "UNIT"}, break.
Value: {"value": 0, "unit": "kg"}
